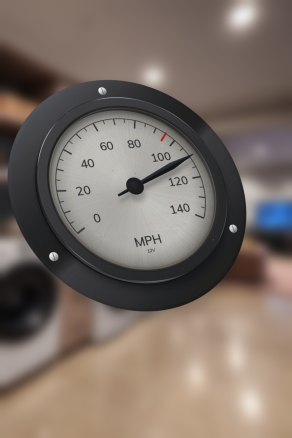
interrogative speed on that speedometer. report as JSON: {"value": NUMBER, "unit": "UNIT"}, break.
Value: {"value": 110, "unit": "mph"}
